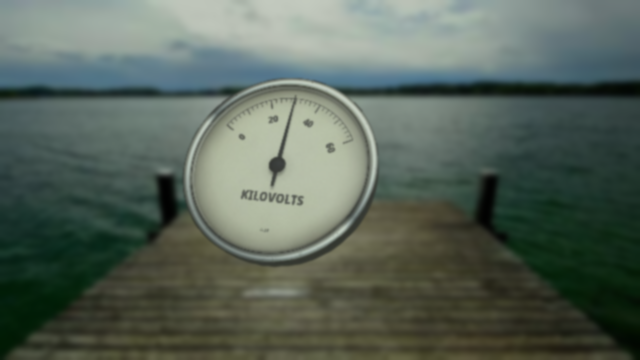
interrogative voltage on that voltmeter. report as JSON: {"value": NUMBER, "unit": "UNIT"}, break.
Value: {"value": 30, "unit": "kV"}
